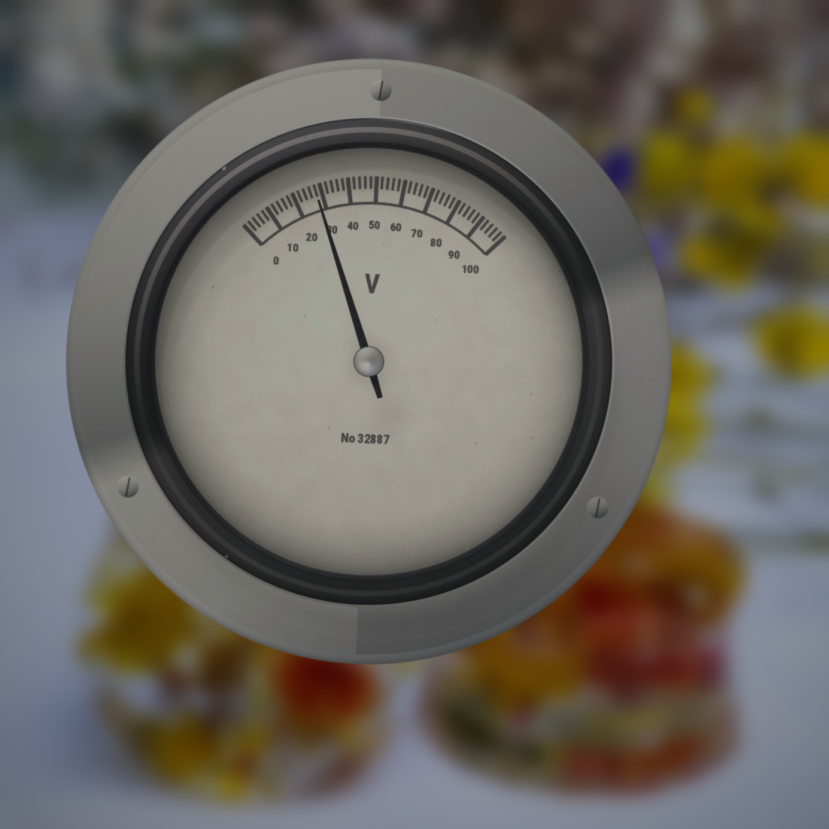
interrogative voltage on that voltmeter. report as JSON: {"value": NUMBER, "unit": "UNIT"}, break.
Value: {"value": 28, "unit": "V"}
